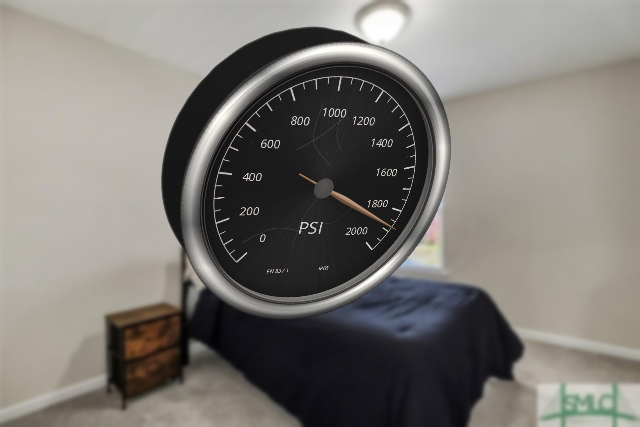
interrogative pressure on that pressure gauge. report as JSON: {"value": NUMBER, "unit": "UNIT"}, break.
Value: {"value": 1875, "unit": "psi"}
